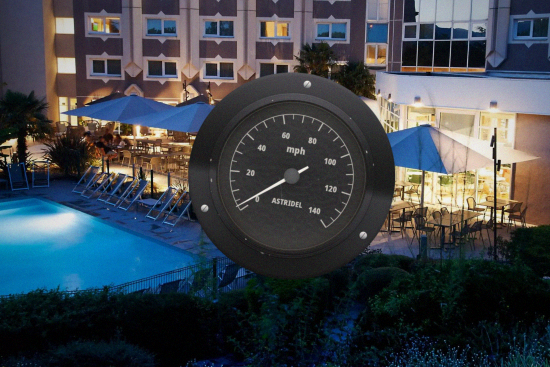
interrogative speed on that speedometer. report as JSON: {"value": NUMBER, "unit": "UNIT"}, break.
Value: {"value": 2.5, "unit": "mph"}
